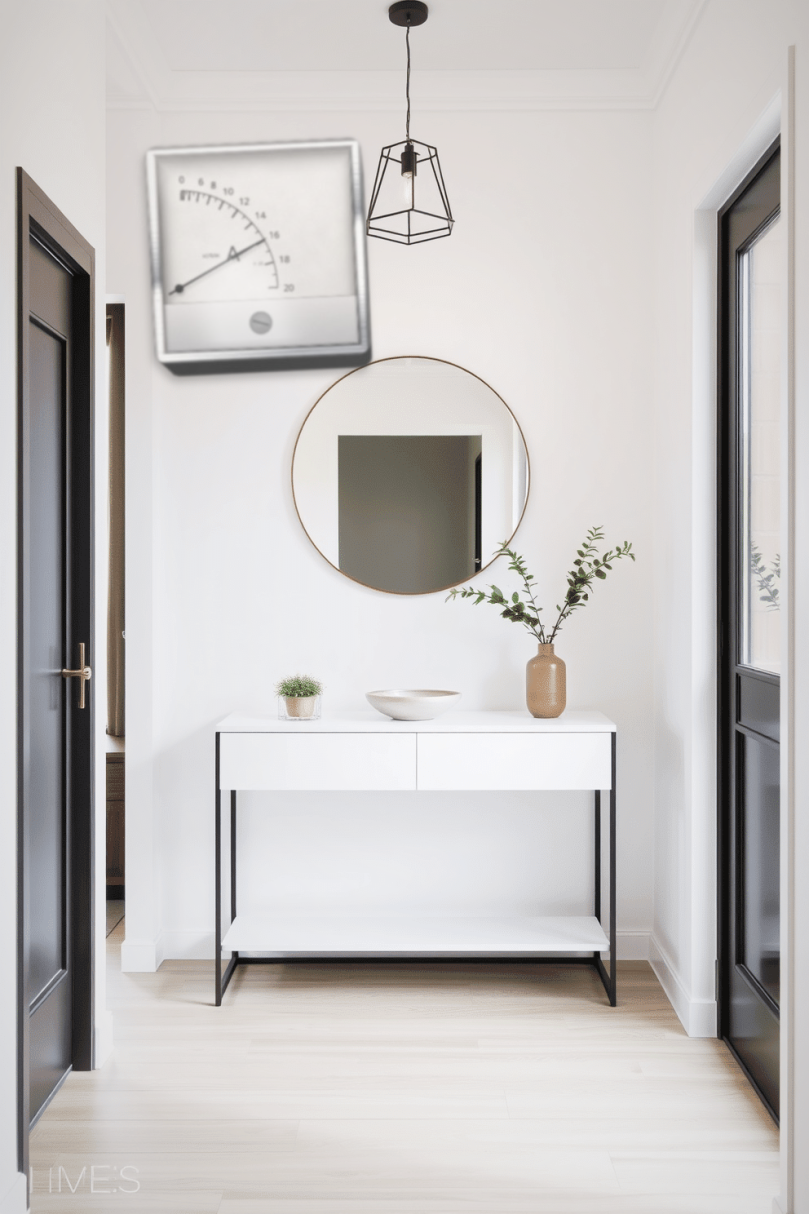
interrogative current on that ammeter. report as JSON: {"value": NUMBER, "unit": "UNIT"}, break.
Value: {"value": 16, "unit": "A"}
